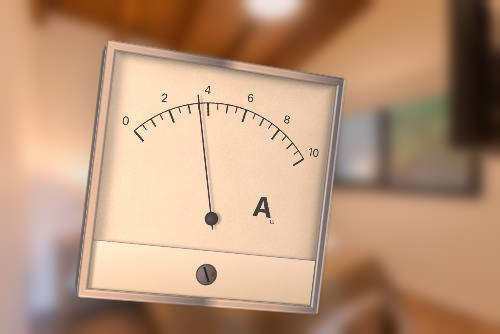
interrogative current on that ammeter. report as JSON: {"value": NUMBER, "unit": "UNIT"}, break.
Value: {"value": 3.5, "unit": "A"}
